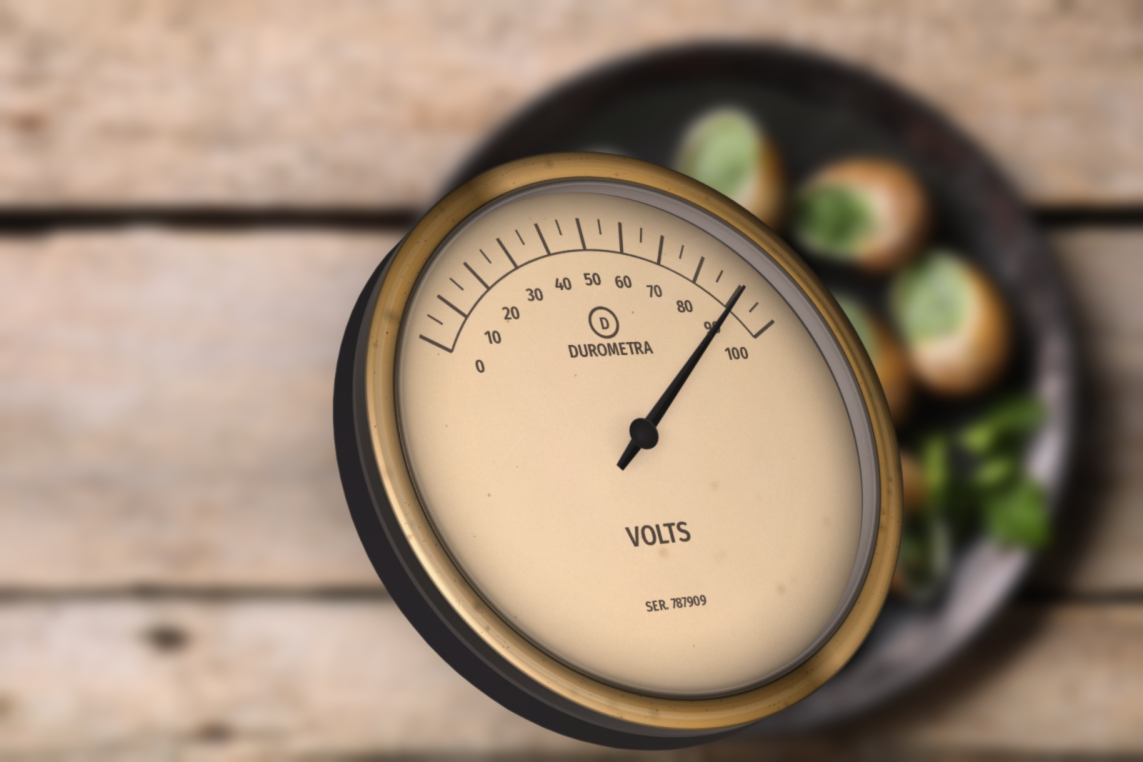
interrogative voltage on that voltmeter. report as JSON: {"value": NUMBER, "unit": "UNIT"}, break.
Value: {"value": 90, "unit": "V"}
